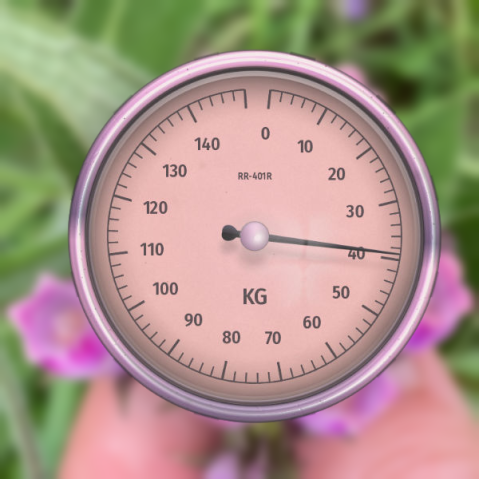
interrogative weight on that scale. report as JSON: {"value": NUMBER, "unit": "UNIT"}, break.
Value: {"value": 39, "unit": "kg"}
